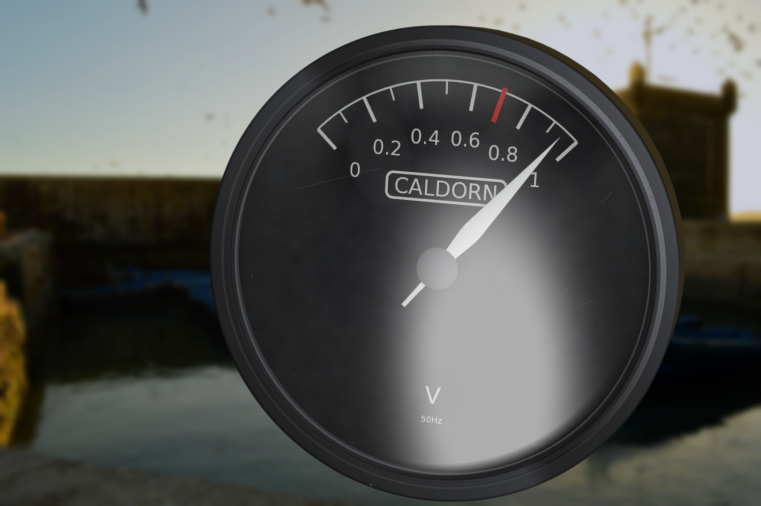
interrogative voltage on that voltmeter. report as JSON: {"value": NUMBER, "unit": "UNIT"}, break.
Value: {"value": 0.95, "unit": "V"}
